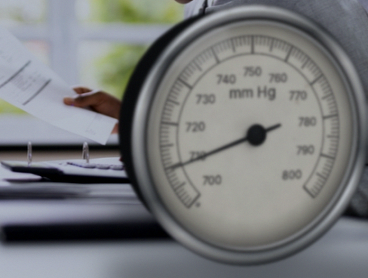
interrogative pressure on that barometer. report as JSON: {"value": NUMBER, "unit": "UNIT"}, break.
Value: {"value": 710, "unit": "mmHg"}
